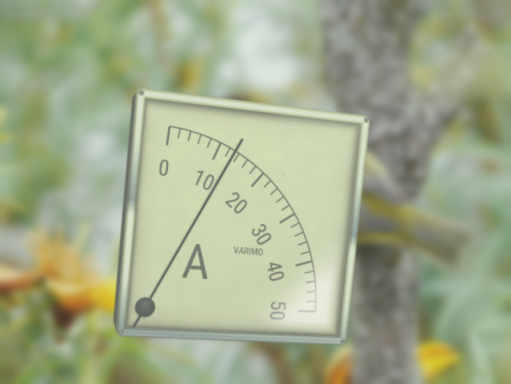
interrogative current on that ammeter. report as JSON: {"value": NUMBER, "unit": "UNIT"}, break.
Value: {"value": 13, "unit": "A"}
